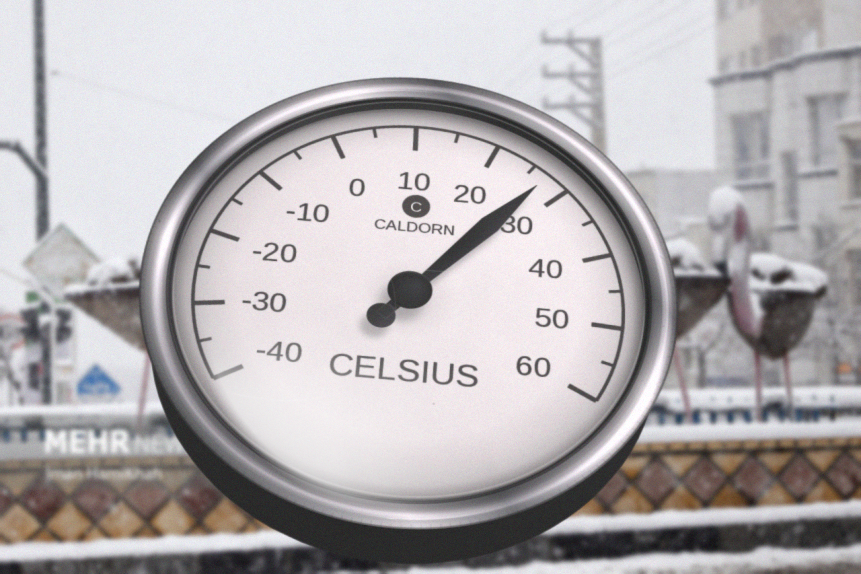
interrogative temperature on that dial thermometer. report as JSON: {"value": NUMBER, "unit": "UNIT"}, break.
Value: {"value": 27.5, "unit": "°C"}
